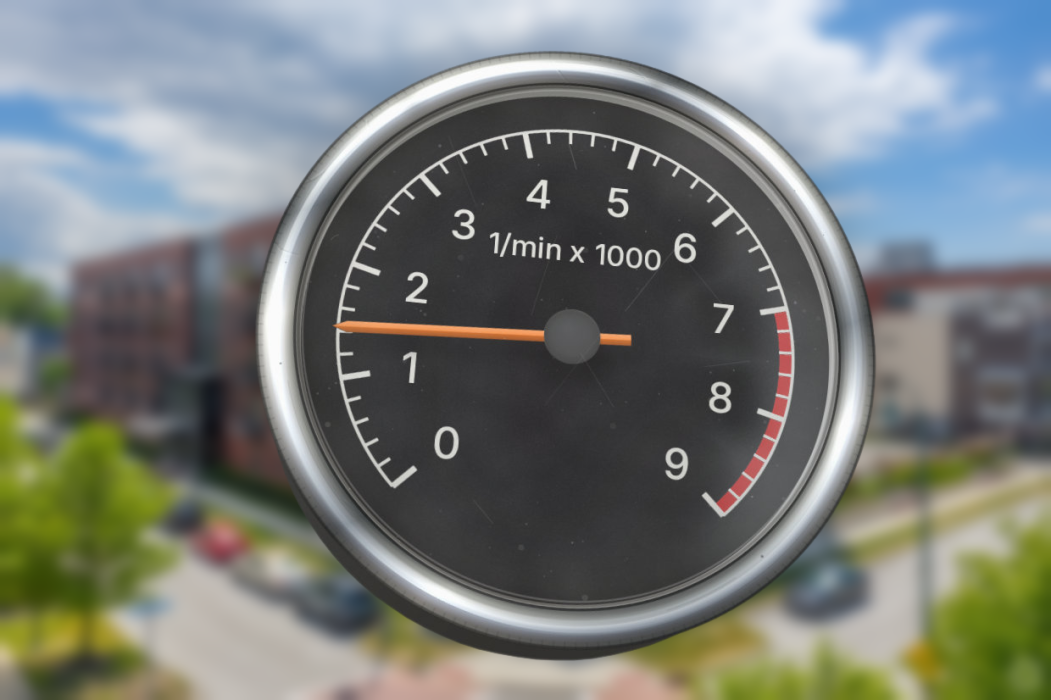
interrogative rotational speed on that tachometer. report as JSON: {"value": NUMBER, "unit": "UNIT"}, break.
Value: {"value": 1400, "unit": "rpm"}
